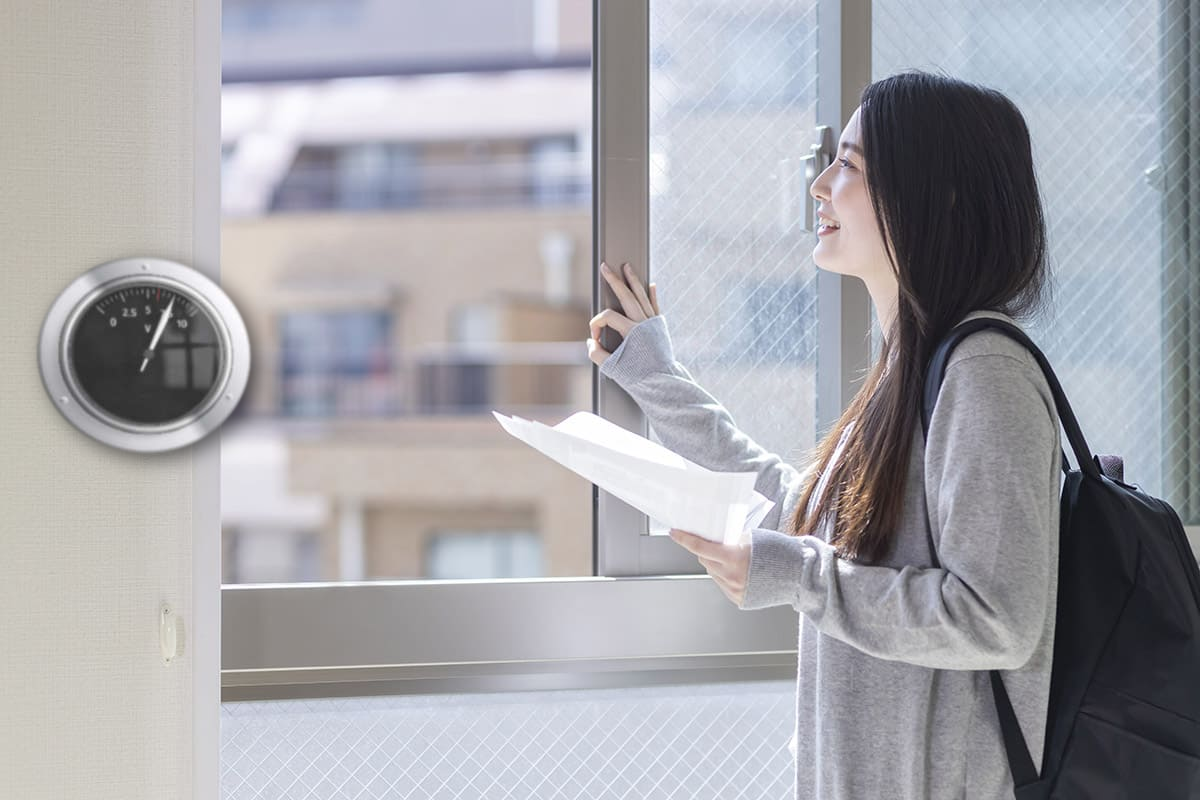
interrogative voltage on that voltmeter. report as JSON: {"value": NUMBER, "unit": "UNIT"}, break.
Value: {"value": 7.5, "unit": "V"}
